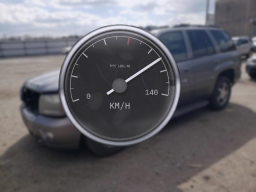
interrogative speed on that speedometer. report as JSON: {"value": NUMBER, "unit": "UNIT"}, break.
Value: {"value": 110, "unit": "km/h"}
